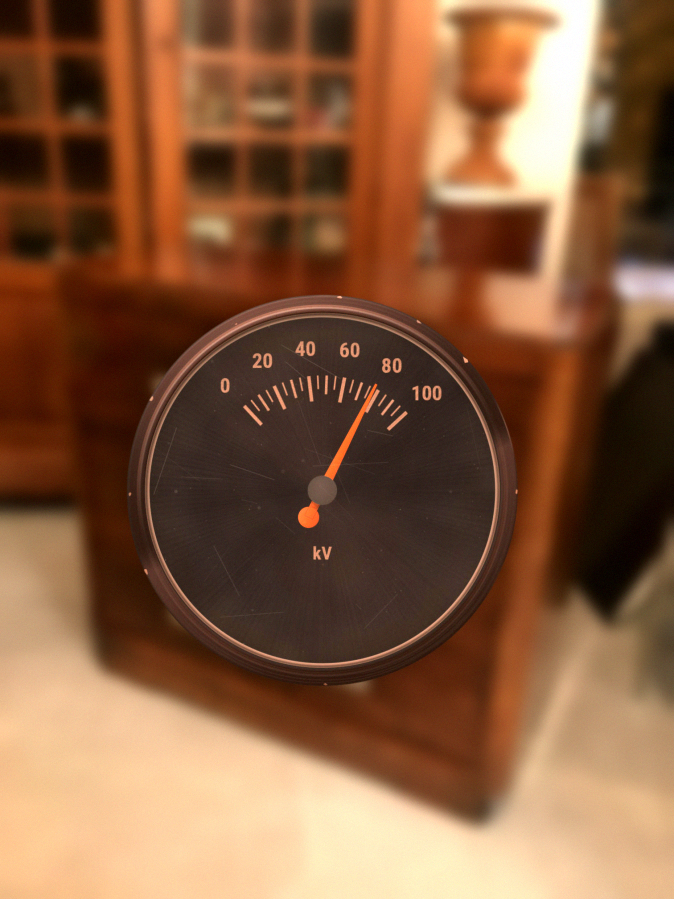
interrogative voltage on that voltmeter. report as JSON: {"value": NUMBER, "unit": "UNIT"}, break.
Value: {"value": 77.5, "unit": "kV"}
